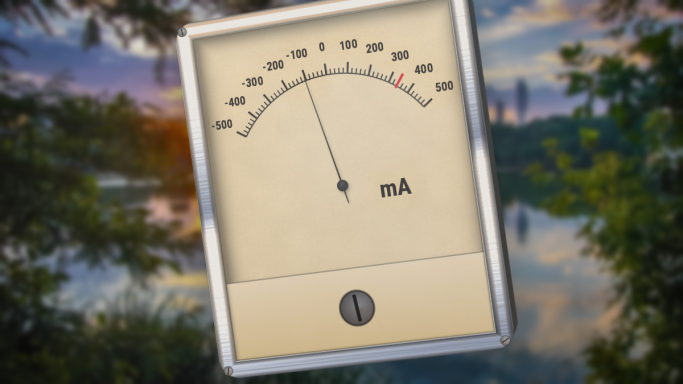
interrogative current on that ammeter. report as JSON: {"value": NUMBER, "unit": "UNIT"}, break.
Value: {"value": -100, "unit": "mA"}
